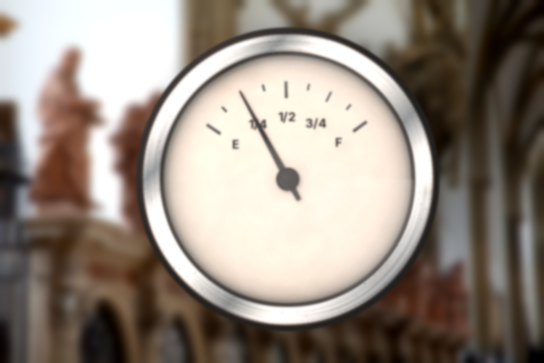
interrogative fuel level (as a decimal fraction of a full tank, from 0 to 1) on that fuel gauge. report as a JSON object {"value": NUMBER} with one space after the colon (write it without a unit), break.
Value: {"value": 0.25}
